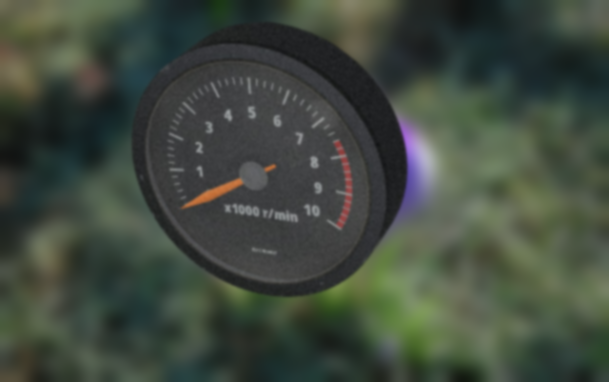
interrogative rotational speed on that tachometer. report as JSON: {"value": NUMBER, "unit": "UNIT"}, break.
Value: {"value": 0, "unit": "rpm"}
